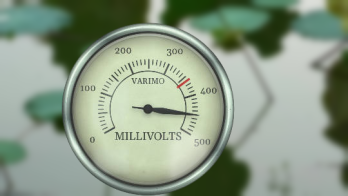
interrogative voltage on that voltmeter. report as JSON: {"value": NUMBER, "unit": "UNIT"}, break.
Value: {"value": 450, "unit": "mV"}
